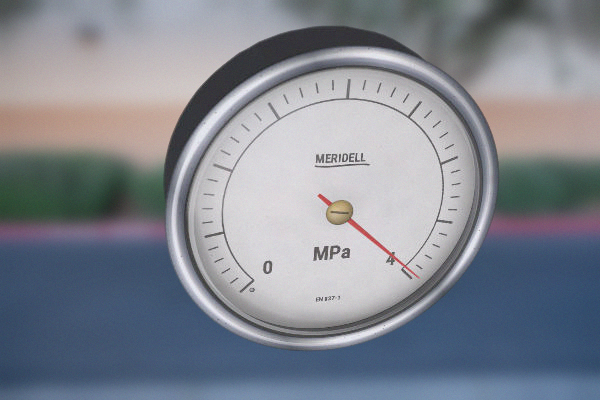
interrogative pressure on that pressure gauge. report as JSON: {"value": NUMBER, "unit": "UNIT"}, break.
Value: {"value": 3.95, "unit": "MPa"}
